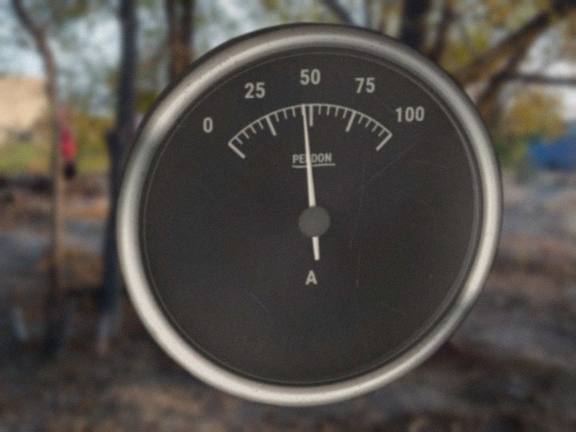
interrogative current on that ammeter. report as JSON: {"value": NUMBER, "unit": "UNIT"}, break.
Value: {"value": 45, "unit": "A"}
